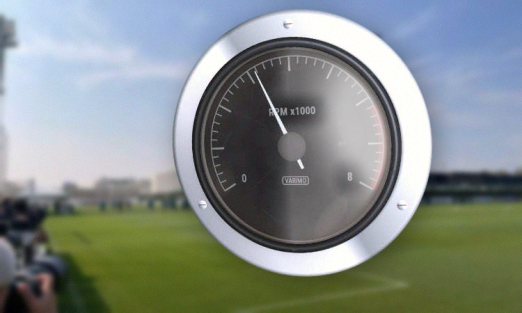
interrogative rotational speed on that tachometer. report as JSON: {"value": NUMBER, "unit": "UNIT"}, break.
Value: {"value": 3200, "unit": "rpm"}
